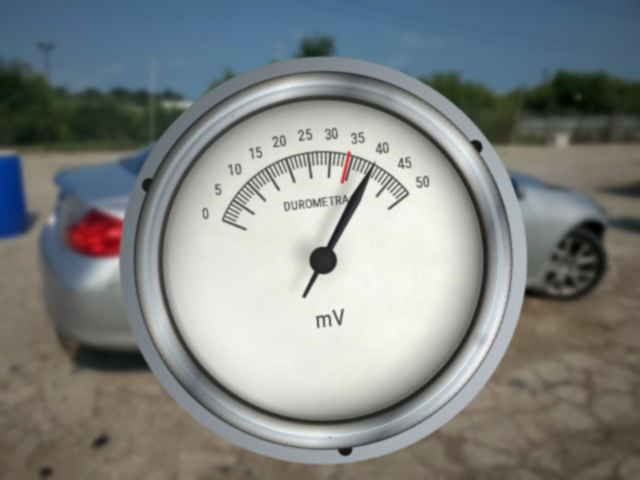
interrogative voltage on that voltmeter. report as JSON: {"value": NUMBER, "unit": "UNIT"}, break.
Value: {"value": 40, "unit": "mV"}
